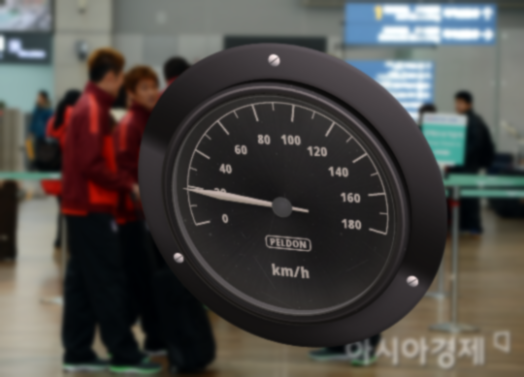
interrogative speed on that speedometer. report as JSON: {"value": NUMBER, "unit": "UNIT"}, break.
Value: {"value": 20, "unit": "km/h"}
